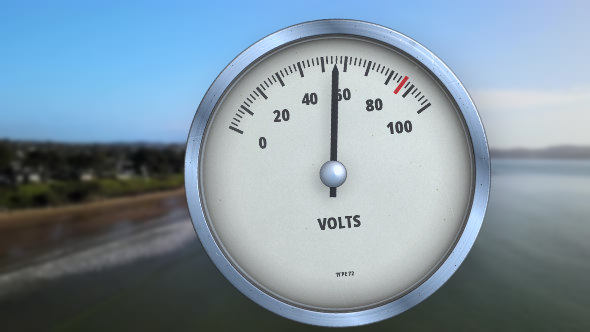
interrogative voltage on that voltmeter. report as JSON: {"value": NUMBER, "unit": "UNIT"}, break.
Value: {"value": 56, "unit": "V"}
